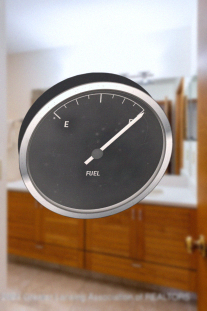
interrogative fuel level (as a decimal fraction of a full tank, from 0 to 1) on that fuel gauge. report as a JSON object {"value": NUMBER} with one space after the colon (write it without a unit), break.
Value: {"value": 1}
